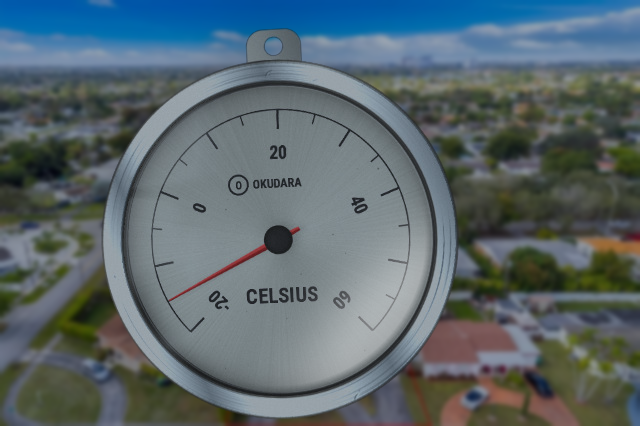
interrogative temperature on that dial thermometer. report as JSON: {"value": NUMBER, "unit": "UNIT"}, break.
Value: {"value": -15, "unit": "°C"}
